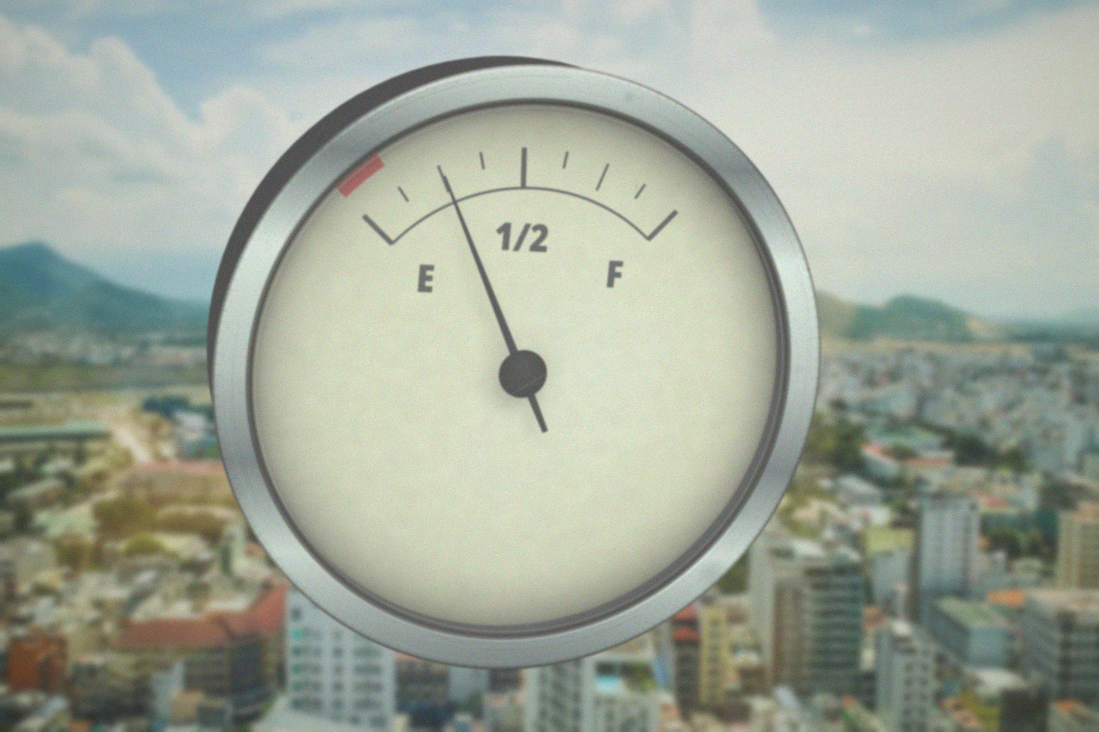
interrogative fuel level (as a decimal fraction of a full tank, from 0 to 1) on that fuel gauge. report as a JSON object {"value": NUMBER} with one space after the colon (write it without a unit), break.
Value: {"value": 0.25}
